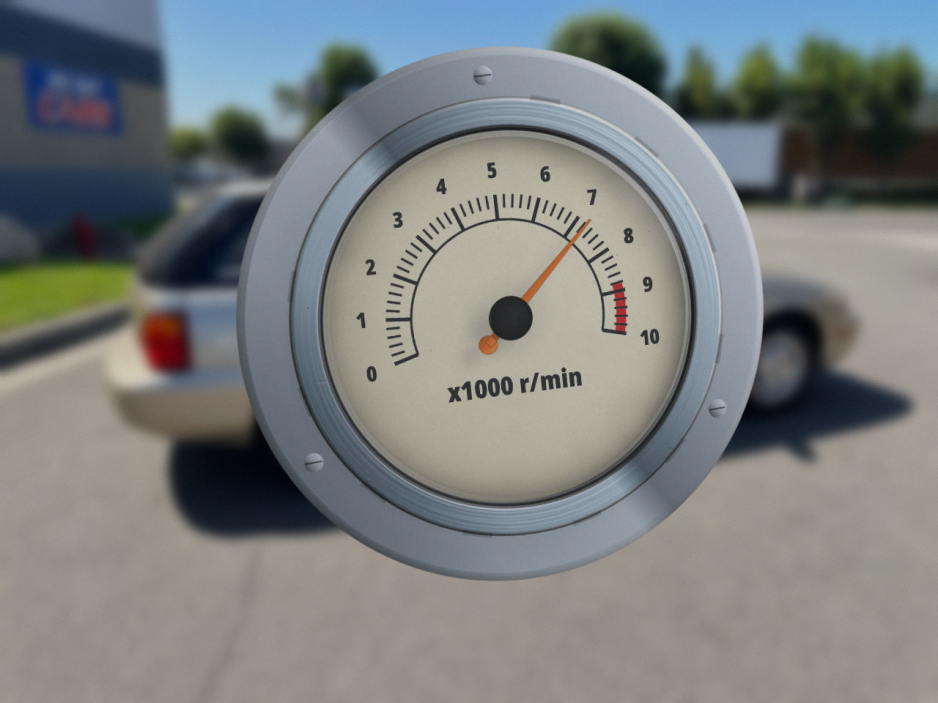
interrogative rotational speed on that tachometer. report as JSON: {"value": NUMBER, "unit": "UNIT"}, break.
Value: {"value": 7200, "unit": "rpm"}
